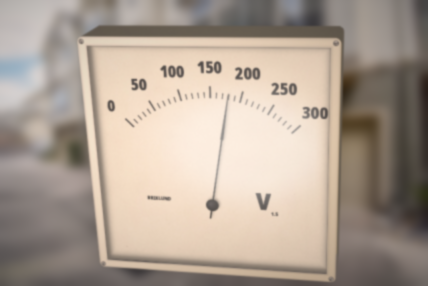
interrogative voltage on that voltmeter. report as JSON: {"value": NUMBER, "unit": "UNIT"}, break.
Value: {"value": 180, "unit": "V"}
